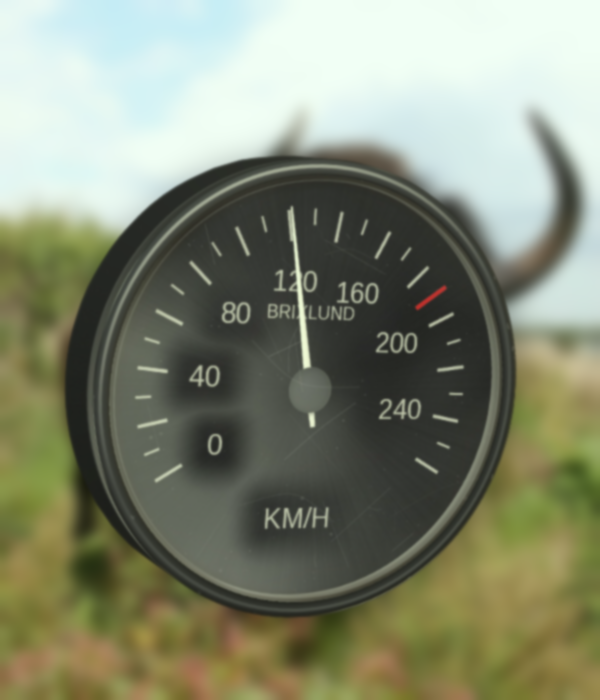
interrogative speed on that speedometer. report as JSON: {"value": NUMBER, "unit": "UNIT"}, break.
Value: {"value": 120, "unit": "km/h"}
